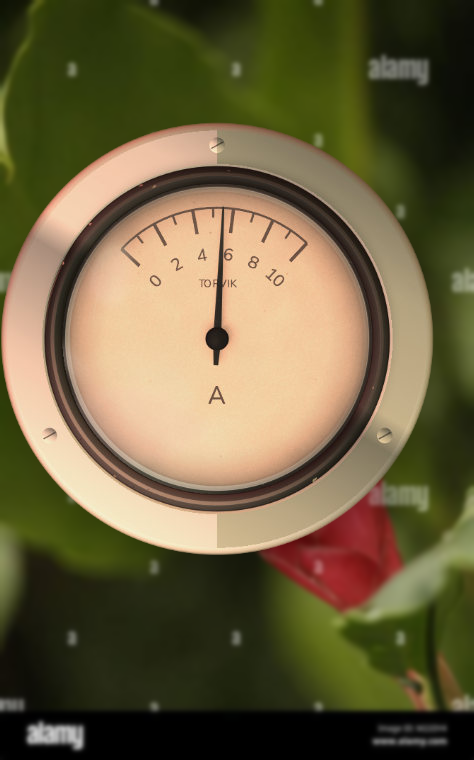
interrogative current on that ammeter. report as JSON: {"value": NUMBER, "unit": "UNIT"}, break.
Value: {"value": 5.5, "unit": "A"}
